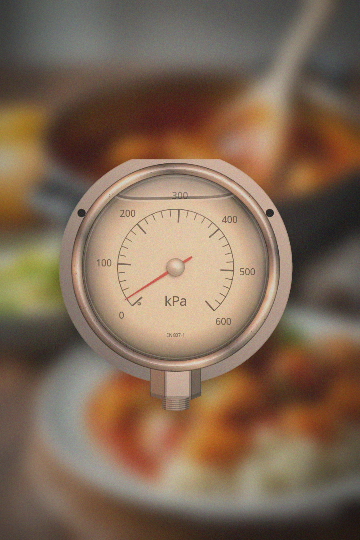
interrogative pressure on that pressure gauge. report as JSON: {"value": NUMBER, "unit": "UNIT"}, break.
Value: {"value": 20, "unit": "kPa"}
